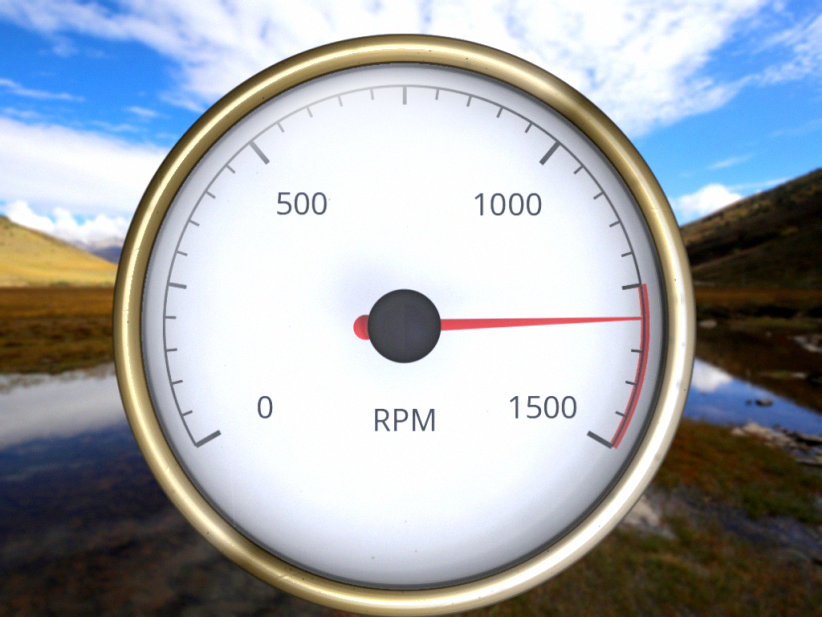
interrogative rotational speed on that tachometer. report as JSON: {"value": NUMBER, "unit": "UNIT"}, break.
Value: {"value": 1300, "unit": "rpm"}
